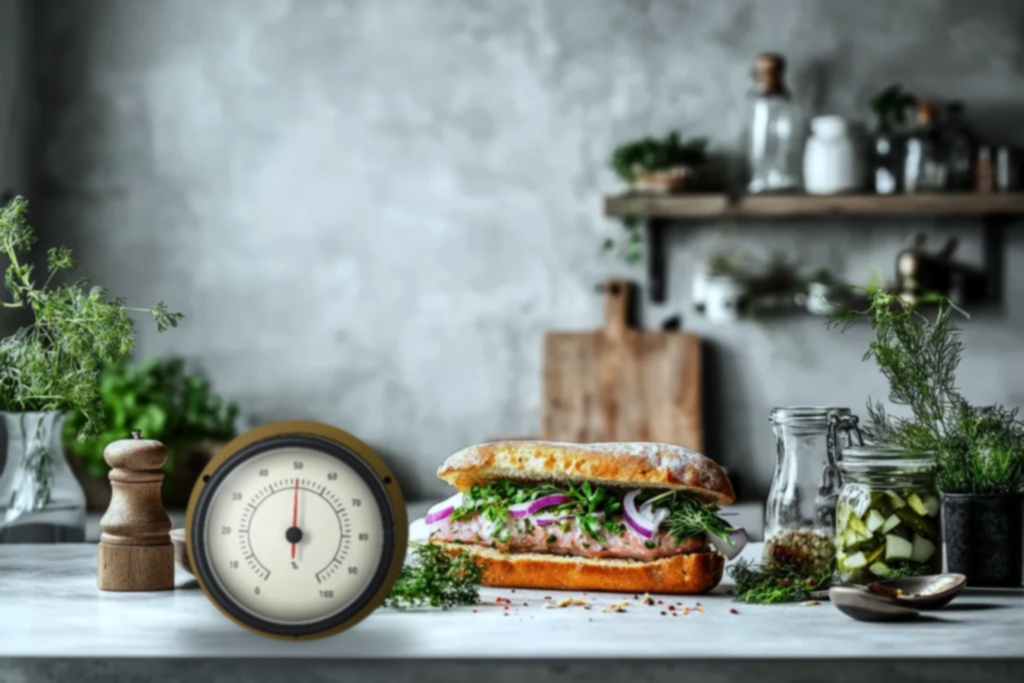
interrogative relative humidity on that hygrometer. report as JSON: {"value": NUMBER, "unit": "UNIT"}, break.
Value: {"value": 50, "unit": "%"}
